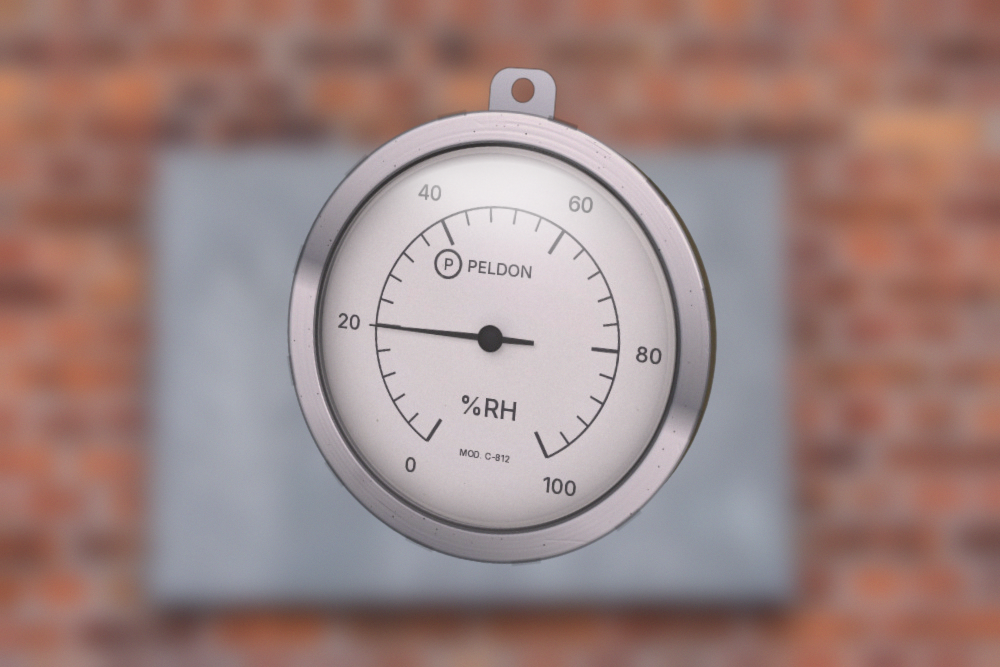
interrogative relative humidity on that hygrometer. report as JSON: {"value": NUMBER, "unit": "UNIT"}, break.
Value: {"value": 20, "unit": "%"}
